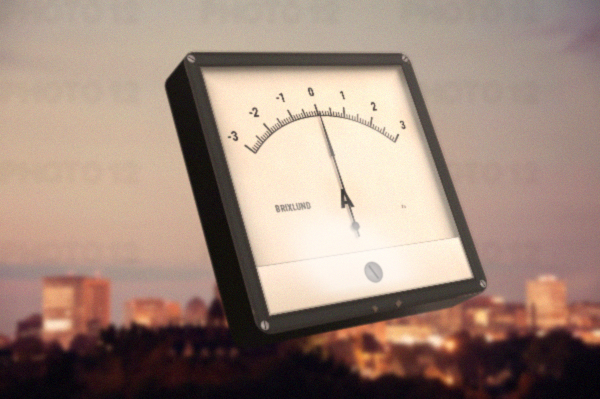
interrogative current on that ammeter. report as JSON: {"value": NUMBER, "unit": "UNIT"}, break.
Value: {"value": 0, "unit": "A"}
